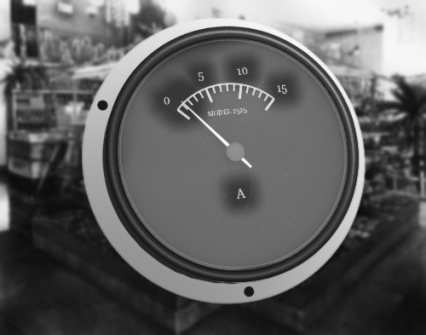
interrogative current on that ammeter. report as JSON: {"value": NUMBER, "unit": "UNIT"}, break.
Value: {"value": 1, "unit": "A"}
